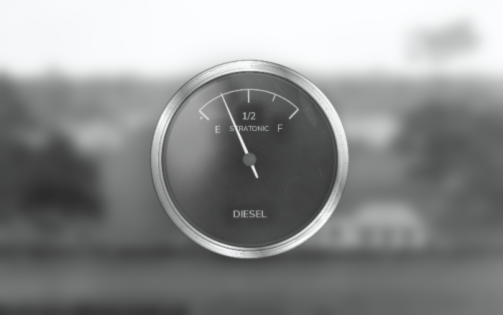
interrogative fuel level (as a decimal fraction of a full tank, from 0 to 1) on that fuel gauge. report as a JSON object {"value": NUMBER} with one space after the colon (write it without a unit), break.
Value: {"value": 0.25}
